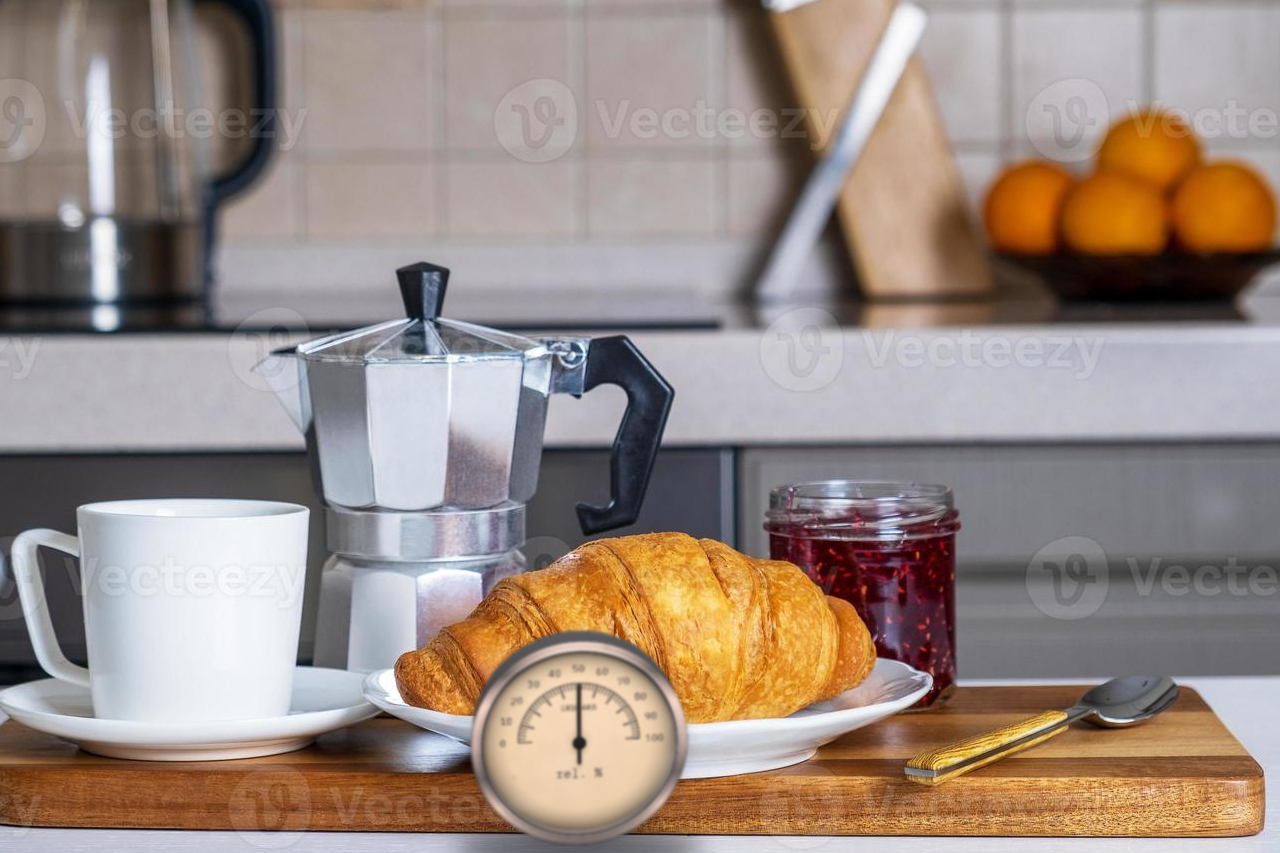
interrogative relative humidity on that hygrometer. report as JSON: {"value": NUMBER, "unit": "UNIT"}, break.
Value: {"value": 50, "unit": "%"}
